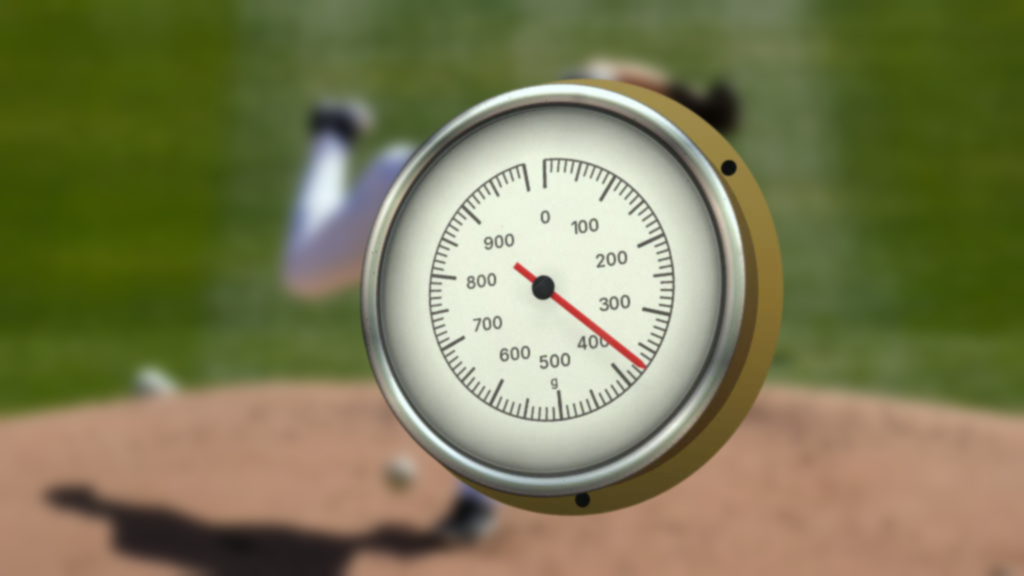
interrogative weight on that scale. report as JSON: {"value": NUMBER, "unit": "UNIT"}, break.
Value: {"value": 370, "unit": "g"}
